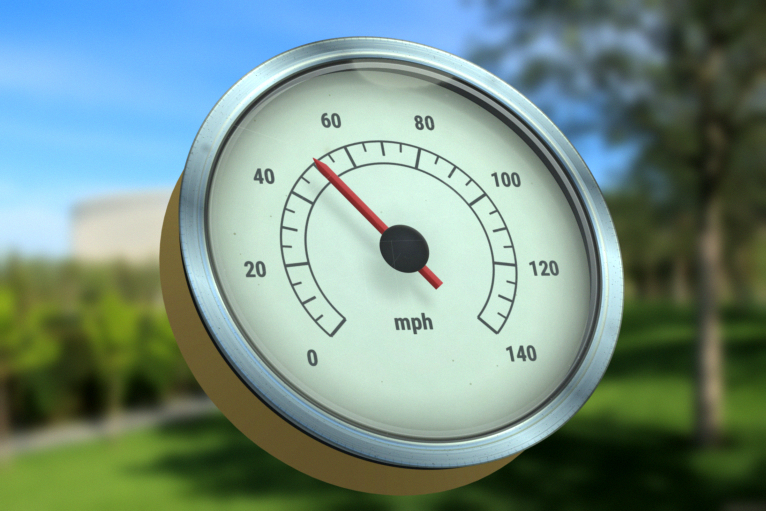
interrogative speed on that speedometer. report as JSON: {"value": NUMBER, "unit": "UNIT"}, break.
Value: {"value": 50, "unit": "mph"}
